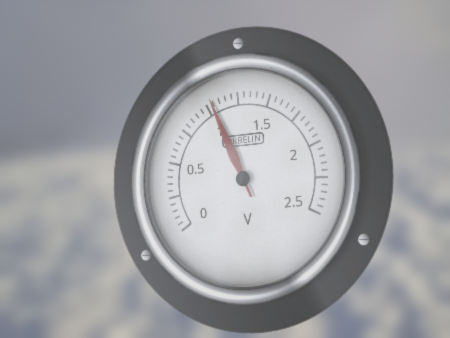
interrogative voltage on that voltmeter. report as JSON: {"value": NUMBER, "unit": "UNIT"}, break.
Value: {"value": 1.05, "unit": "V"}
